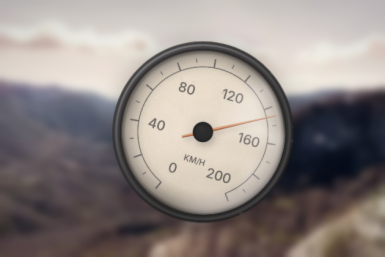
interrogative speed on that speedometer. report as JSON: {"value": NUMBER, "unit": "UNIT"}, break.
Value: {"value": 145, "unit": "km/h"}
